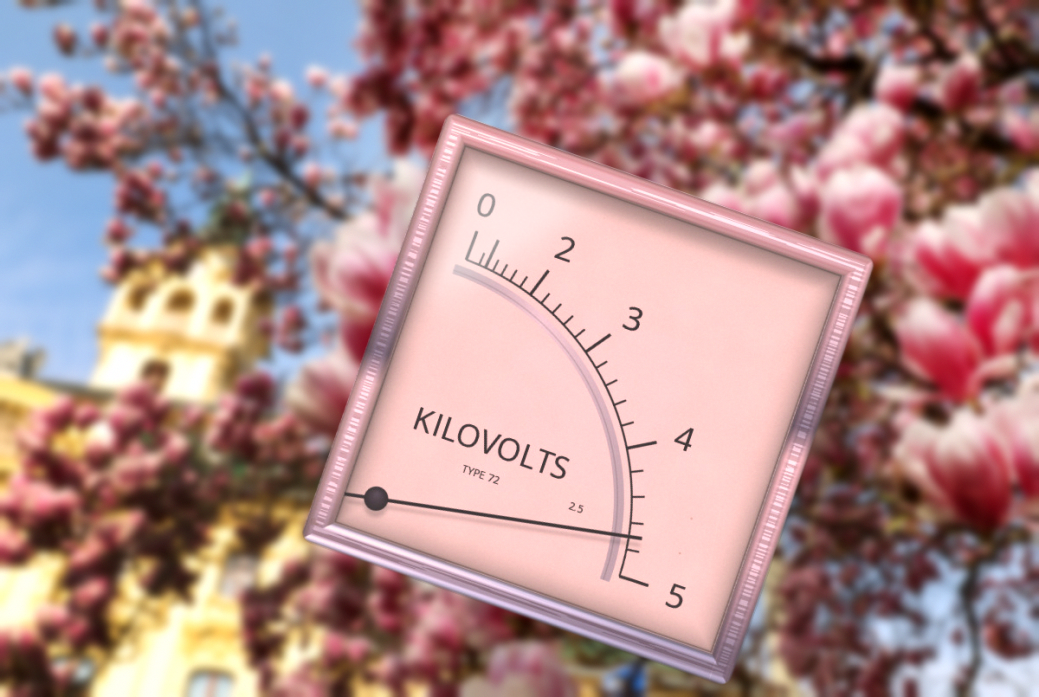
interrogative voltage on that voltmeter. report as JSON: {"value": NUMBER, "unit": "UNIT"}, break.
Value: {"value": 4.7, "unit": "kV"}
